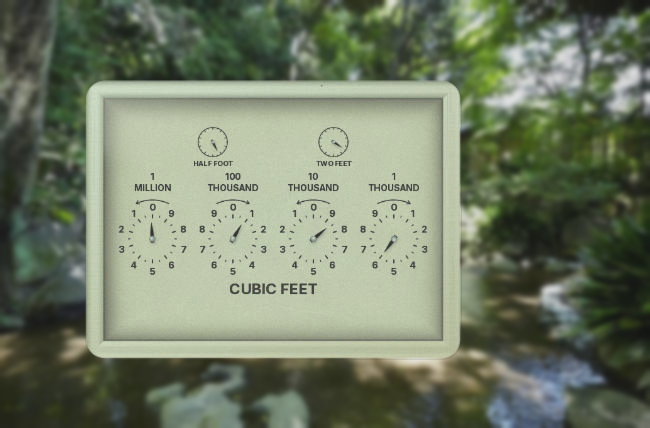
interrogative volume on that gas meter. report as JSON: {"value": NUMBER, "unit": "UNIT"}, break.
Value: {"value": 8600, "unit": "ft³"}
